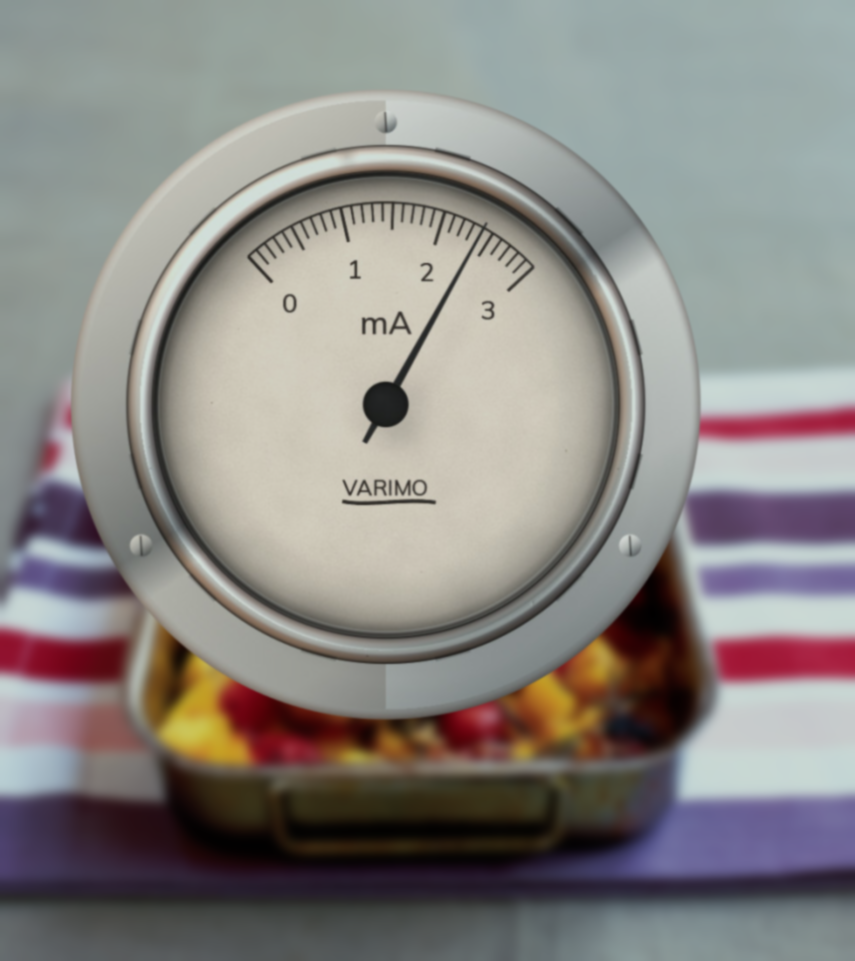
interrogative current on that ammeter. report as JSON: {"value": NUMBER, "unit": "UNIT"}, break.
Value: {"value": 2.4, "unit": "mA"}
